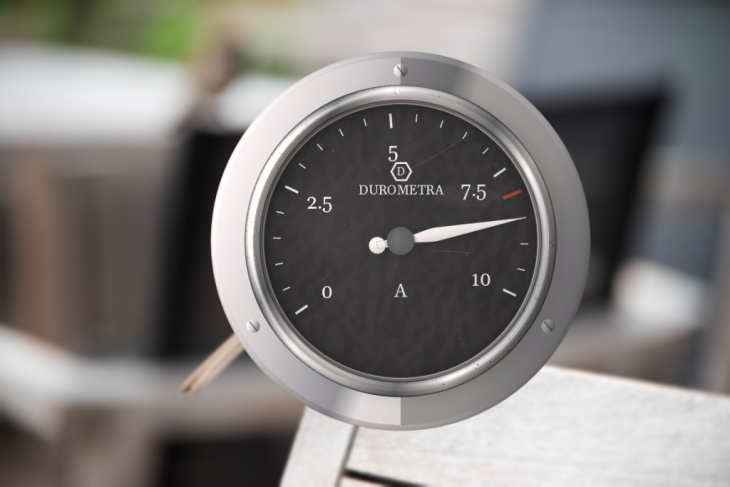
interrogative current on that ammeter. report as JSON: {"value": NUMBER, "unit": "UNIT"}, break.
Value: {"value": 8.5, "unit": "A"}
